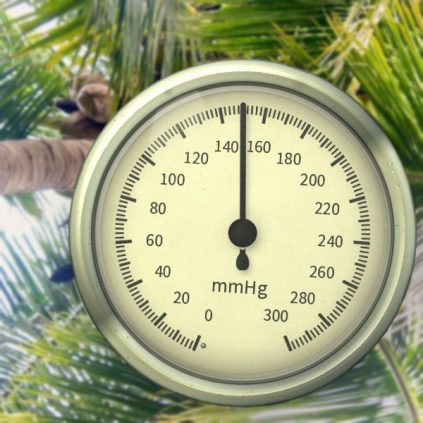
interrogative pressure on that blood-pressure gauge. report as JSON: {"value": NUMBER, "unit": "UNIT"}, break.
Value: {"value": 150, "unit": "mmHg"}
